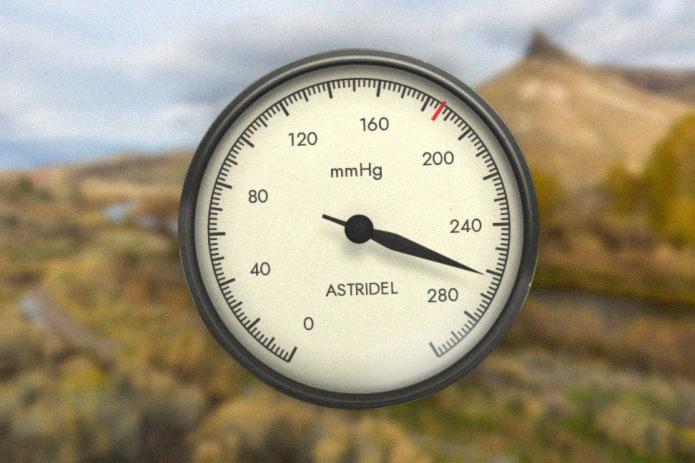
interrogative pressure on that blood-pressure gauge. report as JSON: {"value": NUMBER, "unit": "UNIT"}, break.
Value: {"value": 262, "unit": "mmHg"}
